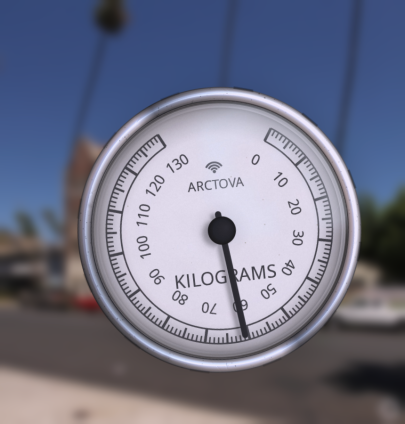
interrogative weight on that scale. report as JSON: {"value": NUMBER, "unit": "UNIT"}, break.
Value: {"value": 61, "unit": "kg"}
